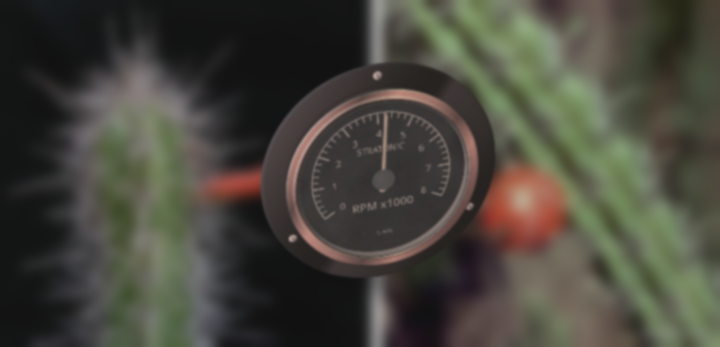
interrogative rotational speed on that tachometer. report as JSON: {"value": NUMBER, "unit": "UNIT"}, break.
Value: {"value": 4200, "unit": "rpm"}
